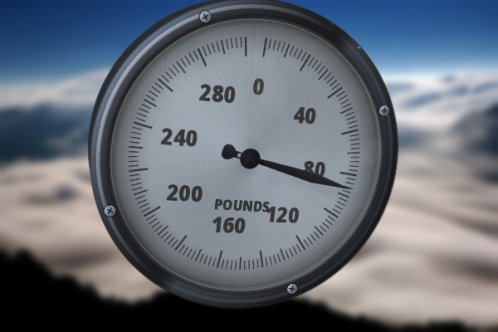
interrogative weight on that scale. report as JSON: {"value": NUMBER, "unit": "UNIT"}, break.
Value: {"value": 86, "unit": "lb"}
